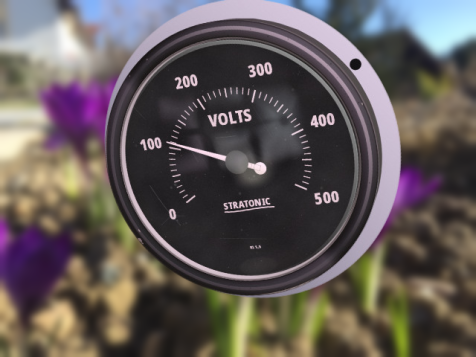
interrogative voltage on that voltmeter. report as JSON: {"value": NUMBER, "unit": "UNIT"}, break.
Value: {"value": 110, "unit": "V"}
